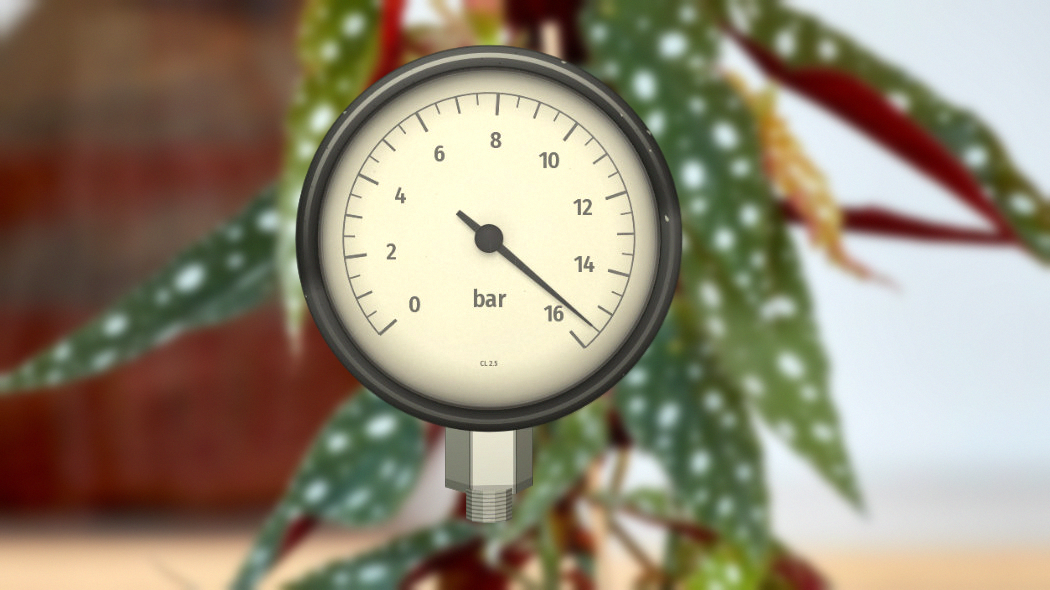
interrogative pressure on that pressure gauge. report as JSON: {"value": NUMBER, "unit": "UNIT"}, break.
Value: {"value": 15.5, "unit": "bar"}
